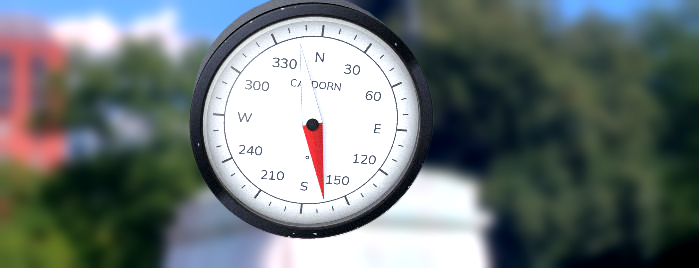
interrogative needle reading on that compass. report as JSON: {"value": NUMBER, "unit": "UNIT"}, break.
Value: {"value": 165, "unit": "°"}
